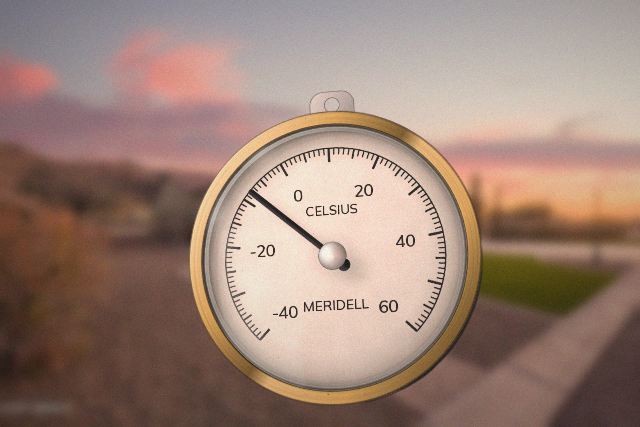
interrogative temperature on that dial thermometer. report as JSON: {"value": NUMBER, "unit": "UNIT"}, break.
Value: {"value": -8, "unit": "°C"}
